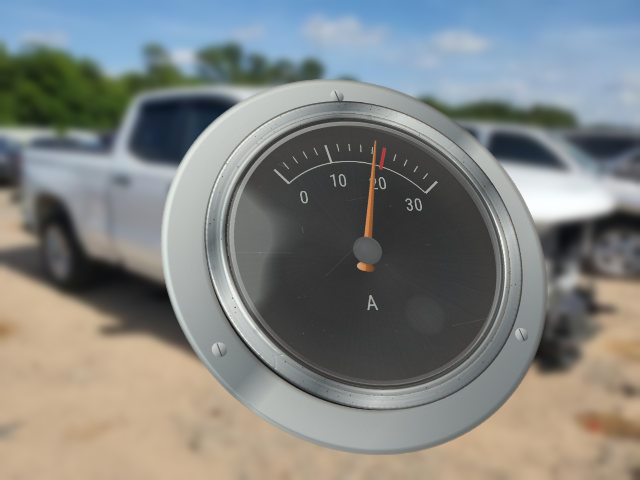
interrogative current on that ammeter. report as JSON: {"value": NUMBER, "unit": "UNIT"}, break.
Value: {"value": 18, "unit": "A"}
